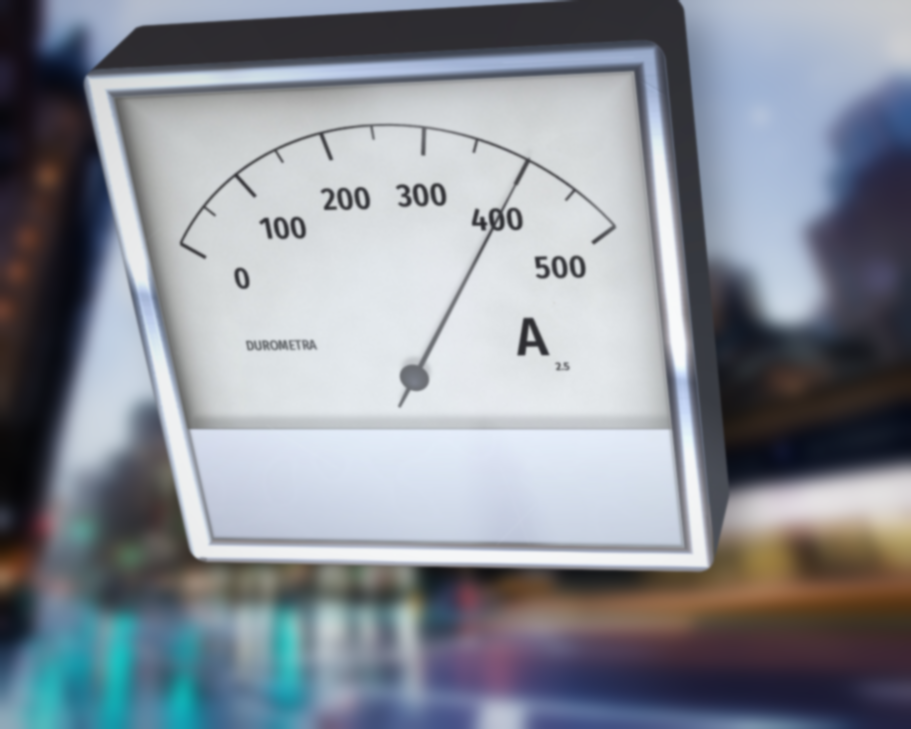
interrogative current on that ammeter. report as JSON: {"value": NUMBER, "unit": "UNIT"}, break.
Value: {"value": 400, "unit": "A"}
